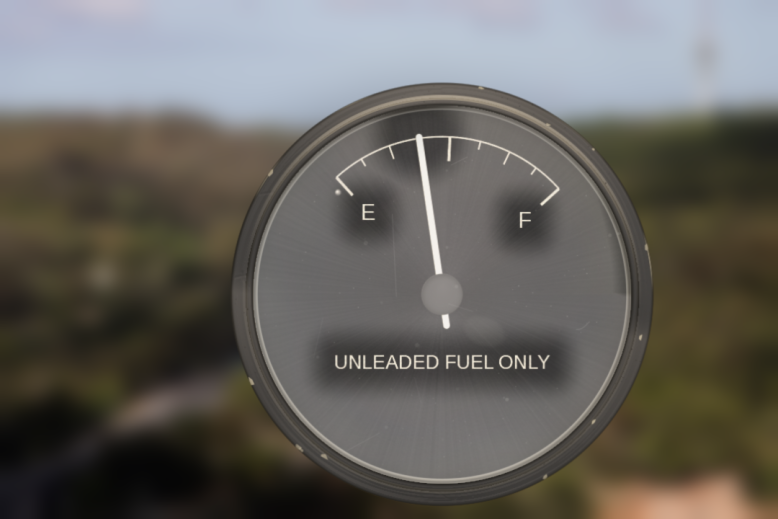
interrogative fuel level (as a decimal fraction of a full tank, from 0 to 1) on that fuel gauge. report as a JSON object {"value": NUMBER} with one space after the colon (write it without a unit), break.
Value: {"value": 0.375}
